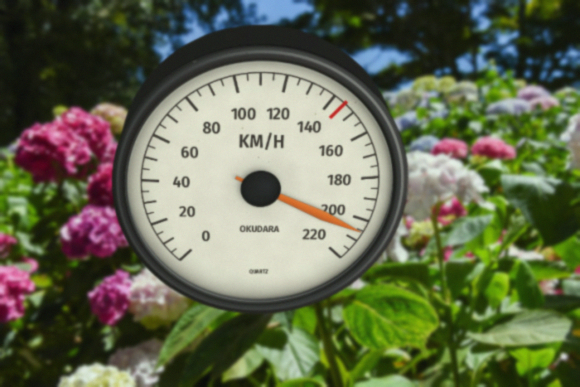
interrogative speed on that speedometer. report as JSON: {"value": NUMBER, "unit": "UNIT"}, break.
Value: {"value": 205, "unit": "km/h"}
